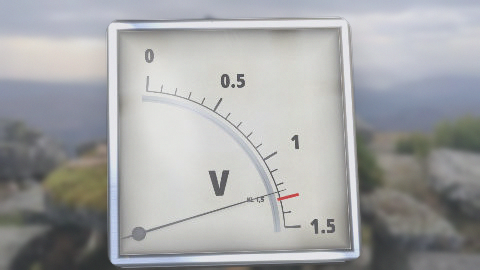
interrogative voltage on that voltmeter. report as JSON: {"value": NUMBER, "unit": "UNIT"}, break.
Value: {"value": 1.25, "unit": "V"}
